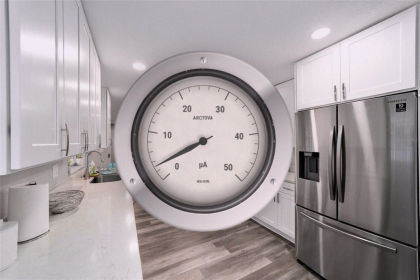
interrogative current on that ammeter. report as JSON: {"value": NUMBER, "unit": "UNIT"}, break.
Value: {"value": 3, "unit": "µA"}
